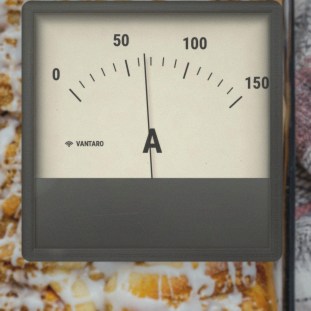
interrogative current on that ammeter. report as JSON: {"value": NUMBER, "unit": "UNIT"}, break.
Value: {"value": 65, "unit": "A"}
